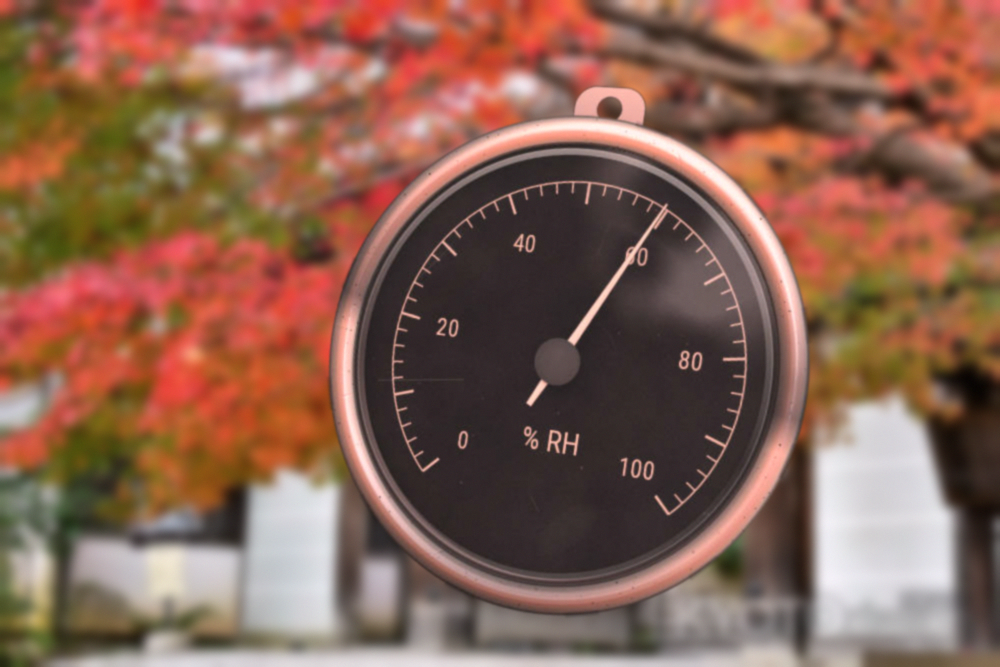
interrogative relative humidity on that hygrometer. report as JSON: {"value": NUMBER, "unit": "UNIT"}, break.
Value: {"value": 60, "unit": "%"}
